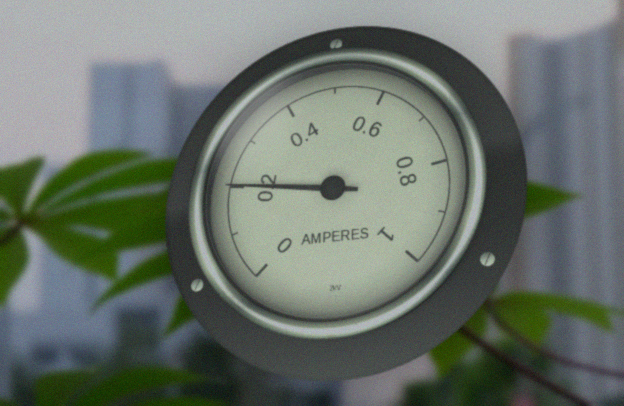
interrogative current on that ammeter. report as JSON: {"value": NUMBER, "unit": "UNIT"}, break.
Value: {"value": 0.2, "unit": "A"}
